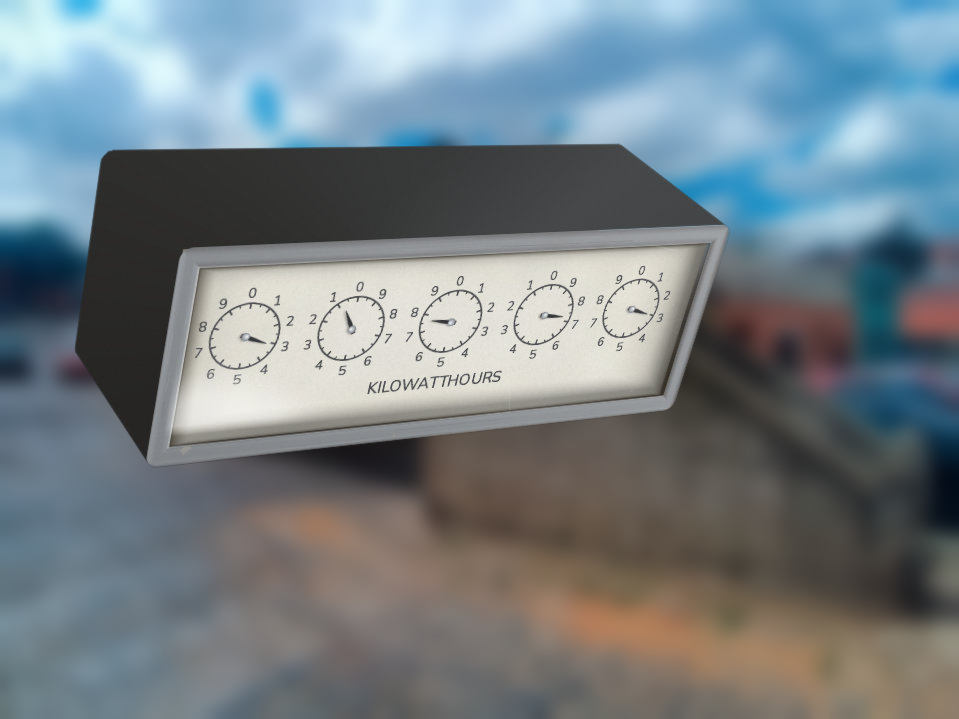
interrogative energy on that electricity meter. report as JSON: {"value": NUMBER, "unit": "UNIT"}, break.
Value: {"value": 30773, "unit": "kWh"}
